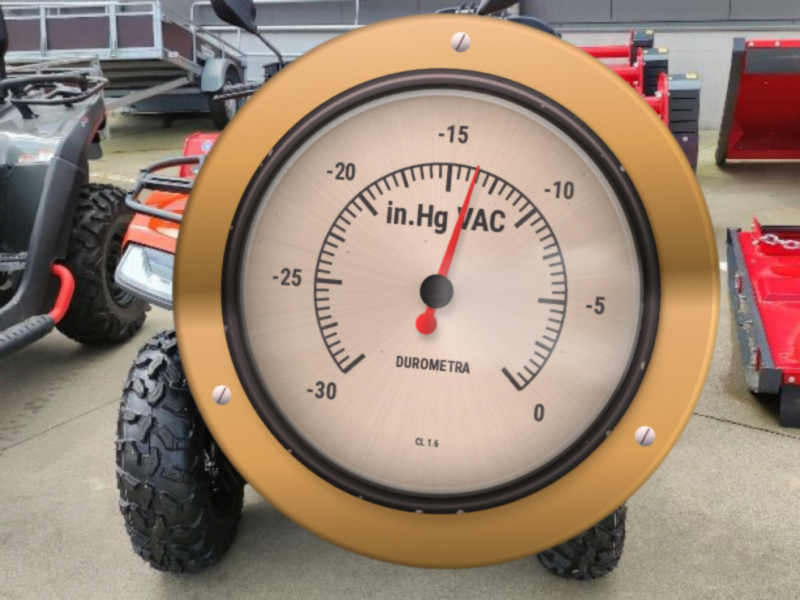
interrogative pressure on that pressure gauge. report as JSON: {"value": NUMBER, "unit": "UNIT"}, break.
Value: {"value": -13.5, "unit": "inHg"}
